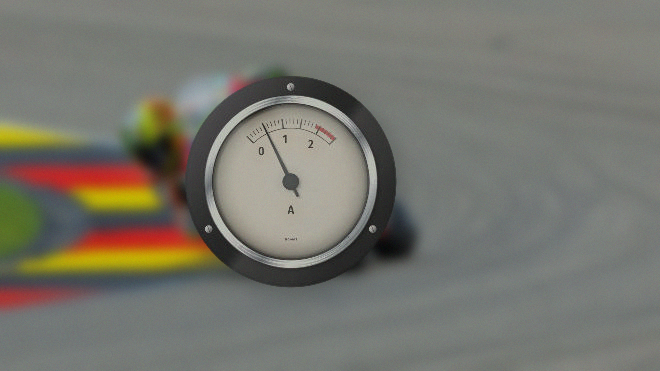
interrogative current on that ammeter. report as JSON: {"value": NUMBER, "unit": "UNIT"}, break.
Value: {"value": 0.5, "unit": "A"}
